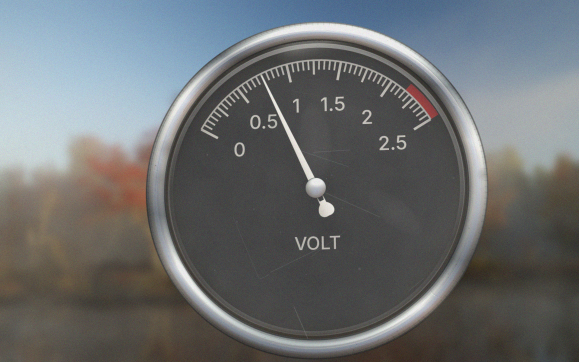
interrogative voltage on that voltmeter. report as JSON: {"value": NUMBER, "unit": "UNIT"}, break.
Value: {"value": 0.75, "unit": "V"}
